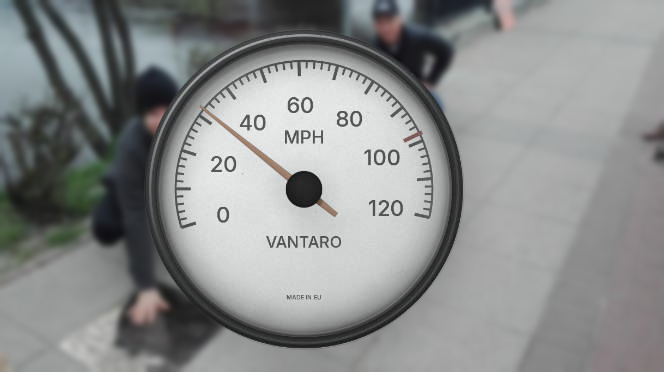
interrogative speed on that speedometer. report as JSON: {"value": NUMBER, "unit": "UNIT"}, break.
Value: {"value": 32, "unit": "mph"}
